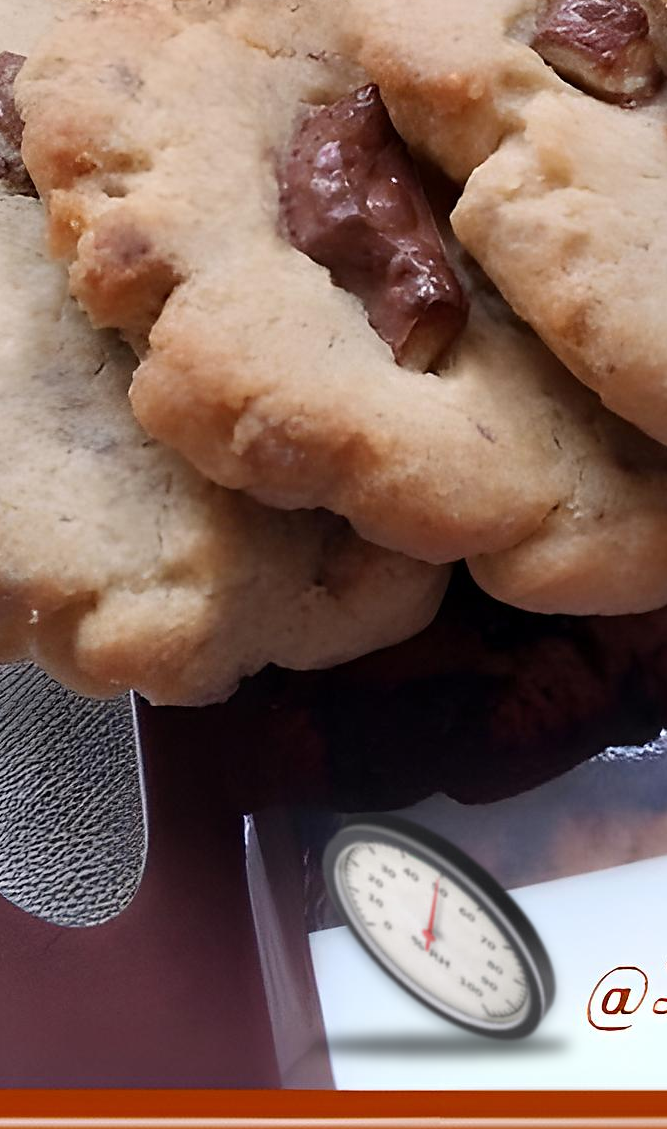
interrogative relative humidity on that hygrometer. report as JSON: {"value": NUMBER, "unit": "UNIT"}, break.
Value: {"value": 50, "unit": "%"}
